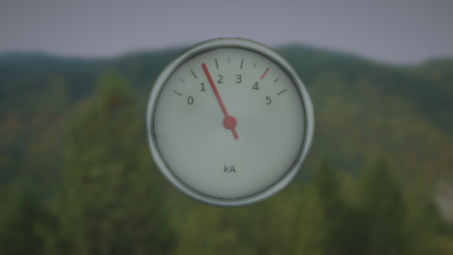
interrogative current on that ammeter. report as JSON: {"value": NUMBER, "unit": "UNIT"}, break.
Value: {"value": 1.5, "unit": "kA"}
